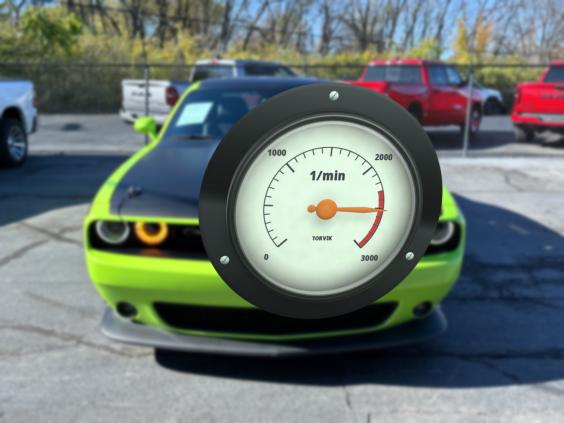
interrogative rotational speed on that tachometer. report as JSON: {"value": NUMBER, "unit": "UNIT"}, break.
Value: {"value": 2500, "unit": "rpm"}
